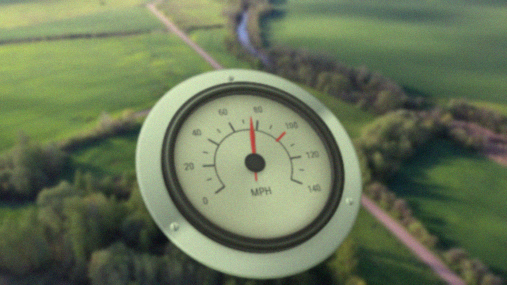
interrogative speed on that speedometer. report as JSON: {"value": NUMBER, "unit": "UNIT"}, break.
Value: {"value": 75, "unit": "mph"}
